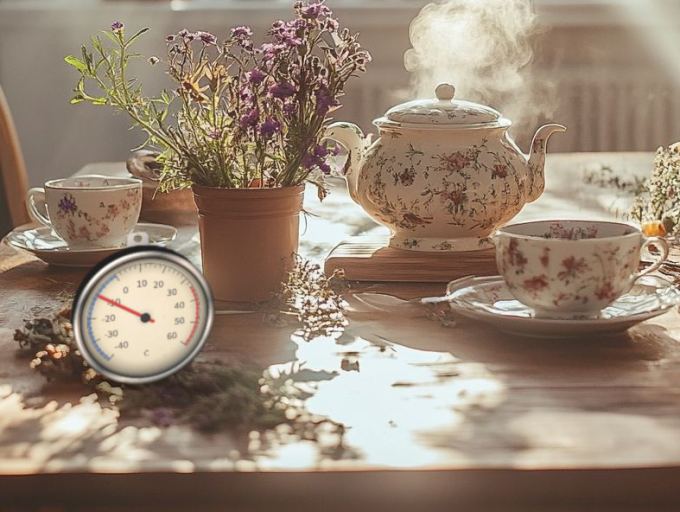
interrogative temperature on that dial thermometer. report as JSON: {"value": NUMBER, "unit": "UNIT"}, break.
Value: {"value": -10, "unit": "°C"}
